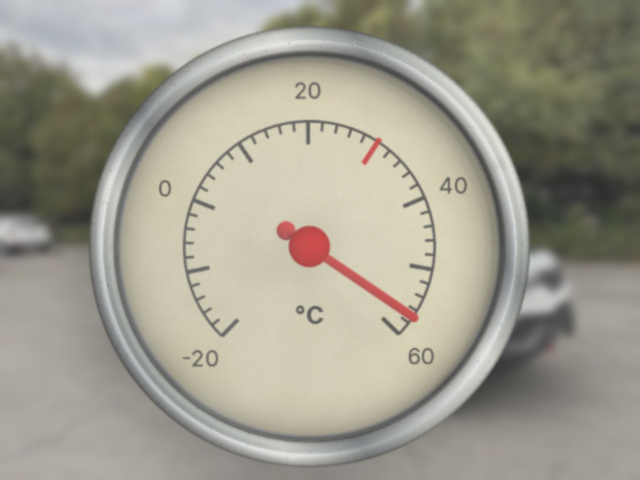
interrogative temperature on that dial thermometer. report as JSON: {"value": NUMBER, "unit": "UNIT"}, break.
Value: {"value": 57, "unit": "°C"}
